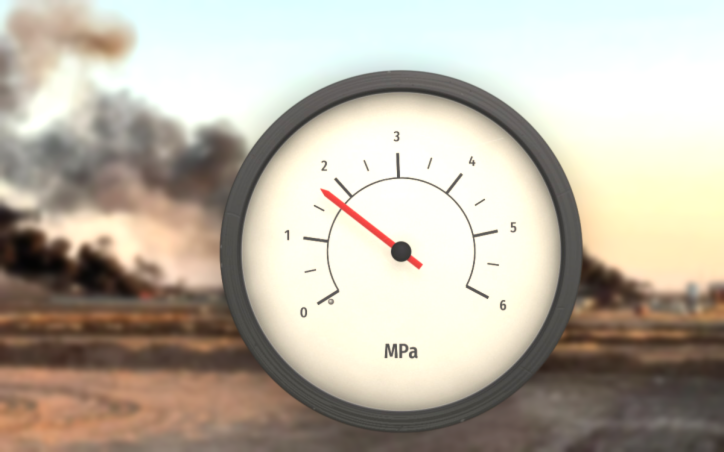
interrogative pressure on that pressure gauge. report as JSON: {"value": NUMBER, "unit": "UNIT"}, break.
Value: {"value": 1.75, "unit": "MPa"}
